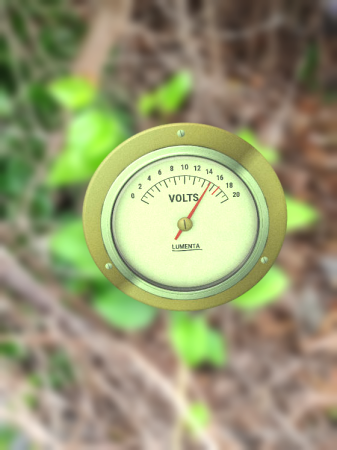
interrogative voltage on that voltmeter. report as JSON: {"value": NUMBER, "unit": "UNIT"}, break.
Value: {"value": 15, "unit": "V"}
